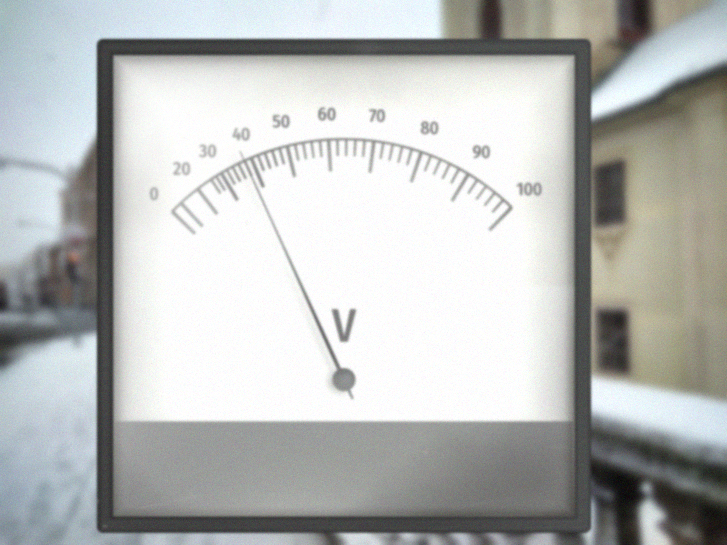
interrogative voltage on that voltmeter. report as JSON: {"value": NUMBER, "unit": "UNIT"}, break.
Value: {"value": 38, "unit": "V"}
